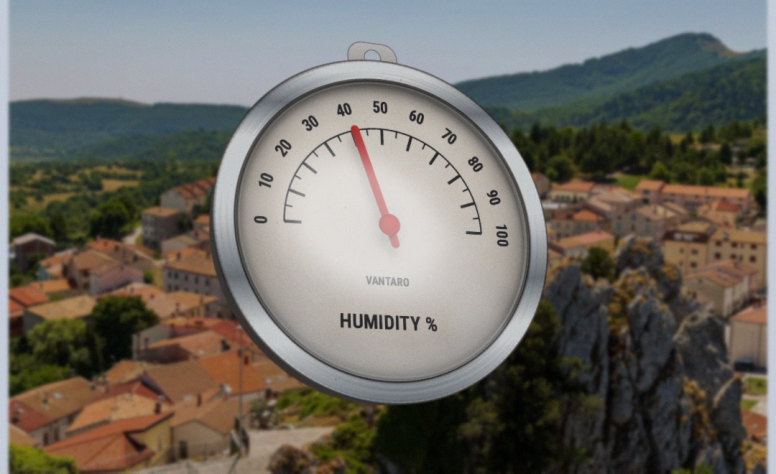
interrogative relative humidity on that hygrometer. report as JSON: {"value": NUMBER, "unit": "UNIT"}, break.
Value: {"value": 40, "unit": "%"}
